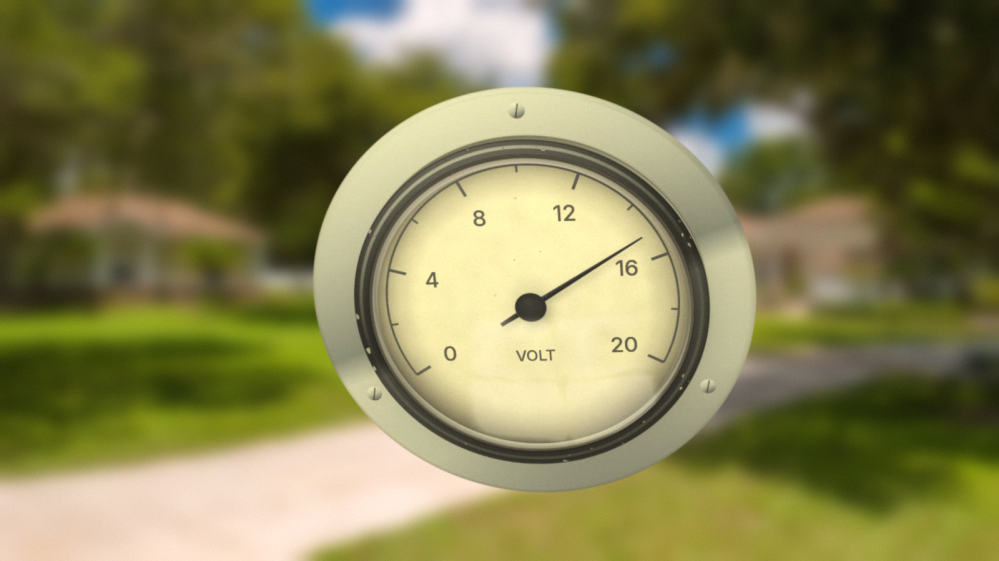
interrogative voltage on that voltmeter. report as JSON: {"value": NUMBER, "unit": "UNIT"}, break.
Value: {"value": 15, "unit": "V"}
